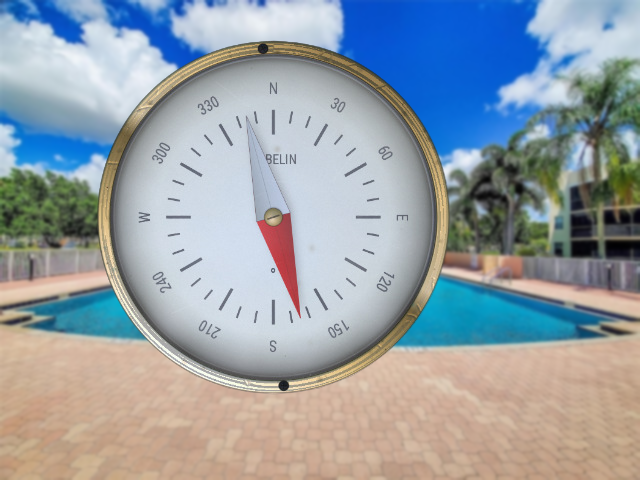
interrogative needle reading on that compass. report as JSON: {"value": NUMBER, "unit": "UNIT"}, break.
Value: {"value": 165, "unit": "°"}
